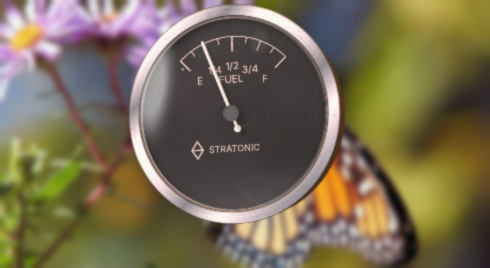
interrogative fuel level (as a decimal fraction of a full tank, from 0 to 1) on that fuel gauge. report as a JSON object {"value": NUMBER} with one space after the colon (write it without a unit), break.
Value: {"value": 0.25}
